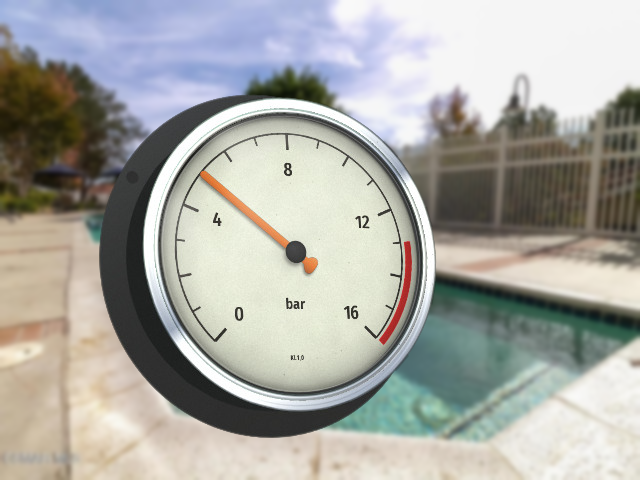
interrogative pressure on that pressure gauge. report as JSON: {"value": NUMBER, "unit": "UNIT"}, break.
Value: {"value": 5, "unit": "bar"}
